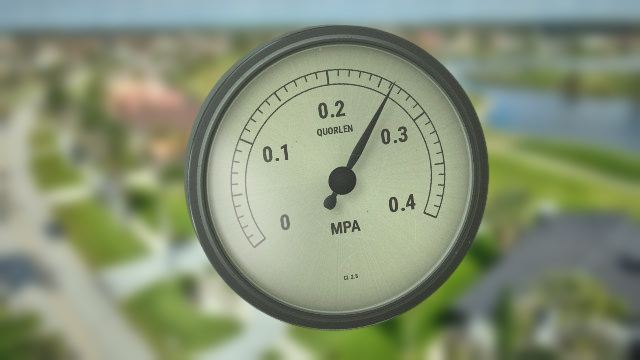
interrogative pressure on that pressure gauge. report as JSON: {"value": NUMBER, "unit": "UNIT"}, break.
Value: {"value": 0.26, "unit": "MPa"}
